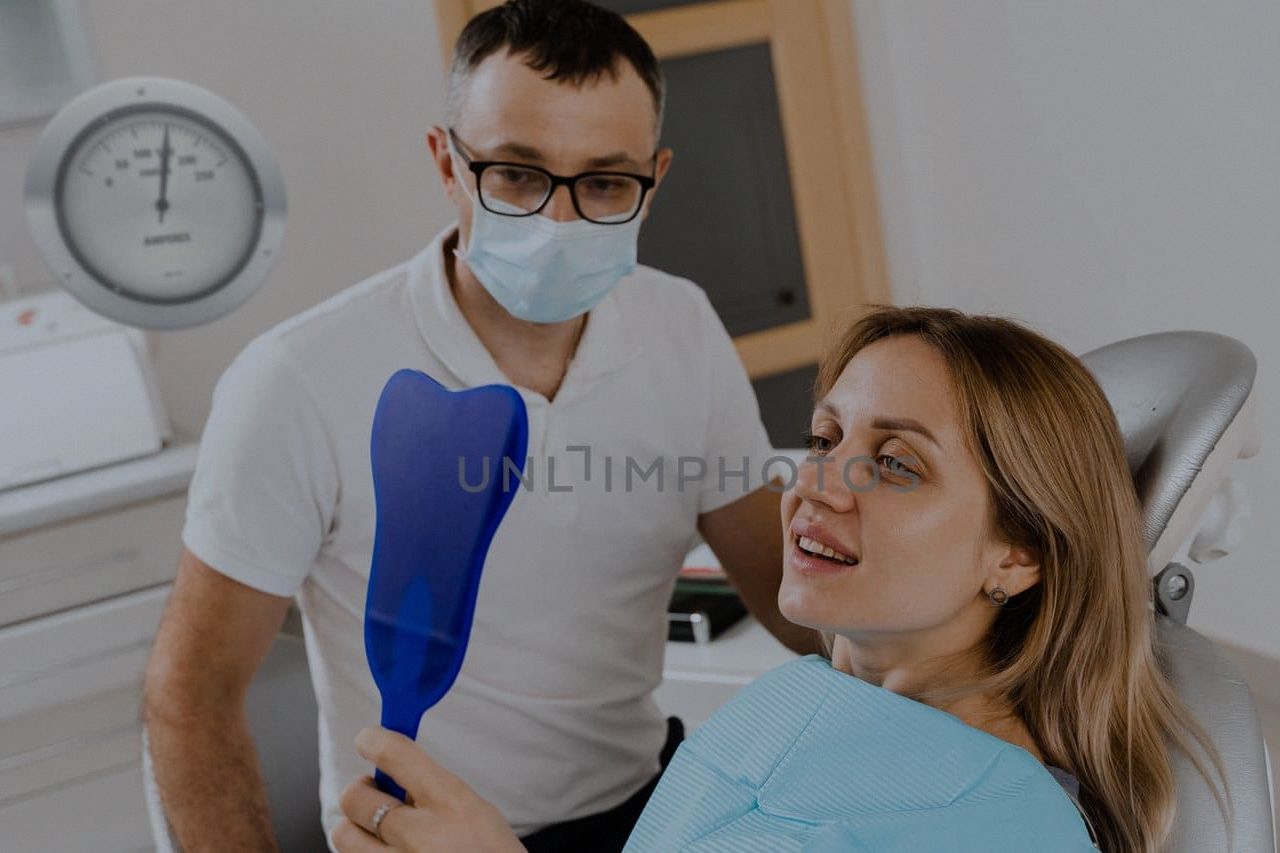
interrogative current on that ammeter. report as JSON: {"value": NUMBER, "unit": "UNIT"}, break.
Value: {"value": 150, "unit": "A"}
